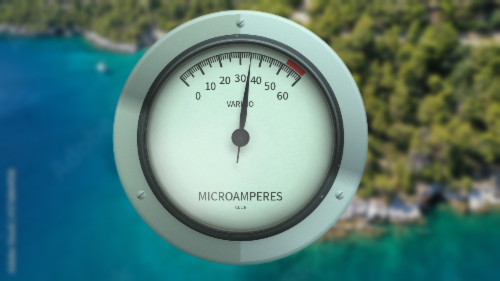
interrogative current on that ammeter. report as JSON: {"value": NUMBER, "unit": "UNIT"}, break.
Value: {"value": 35, "unit": "µA"}
